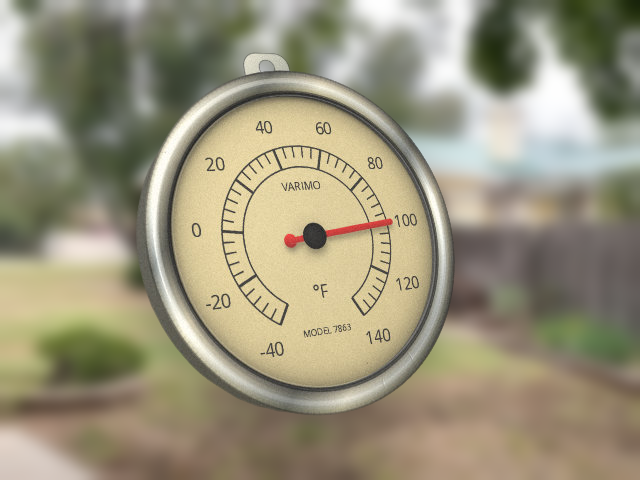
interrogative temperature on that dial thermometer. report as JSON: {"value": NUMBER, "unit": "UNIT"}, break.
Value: {"value": 100, "unit": "°F"}
